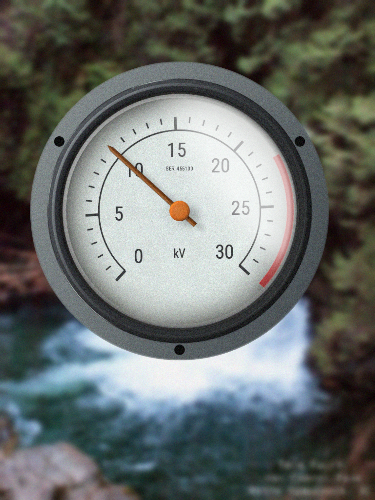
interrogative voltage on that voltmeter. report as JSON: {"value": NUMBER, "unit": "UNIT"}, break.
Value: {"value": 10, "unit": "kV"}
